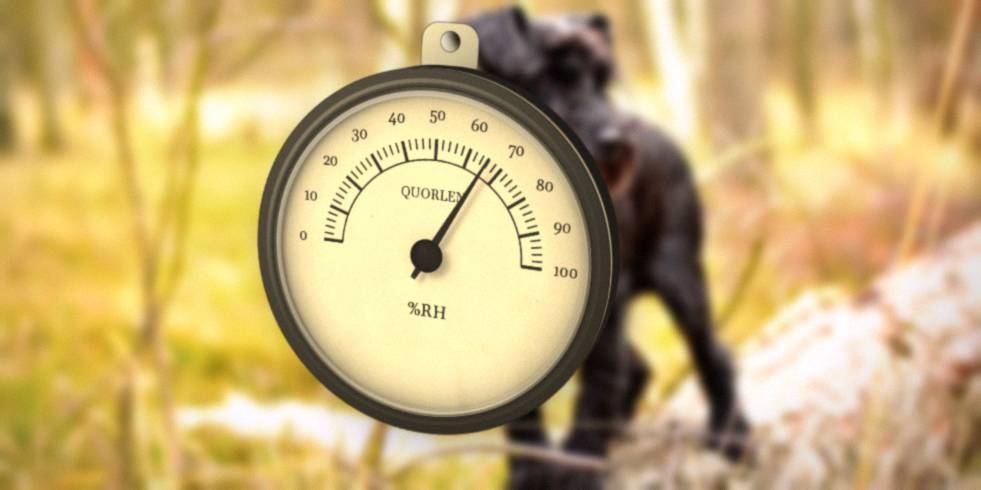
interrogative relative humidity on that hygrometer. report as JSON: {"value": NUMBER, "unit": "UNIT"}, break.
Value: {"value": 66, "unit": "%"}
